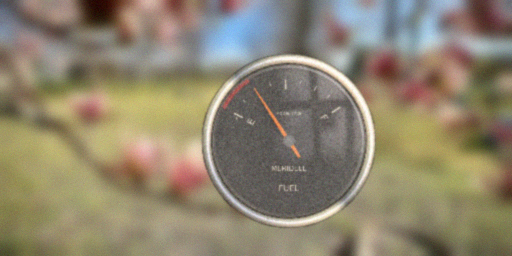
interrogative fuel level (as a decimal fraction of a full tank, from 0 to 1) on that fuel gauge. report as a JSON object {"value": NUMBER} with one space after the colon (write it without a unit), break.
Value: {"value": 0.25}
